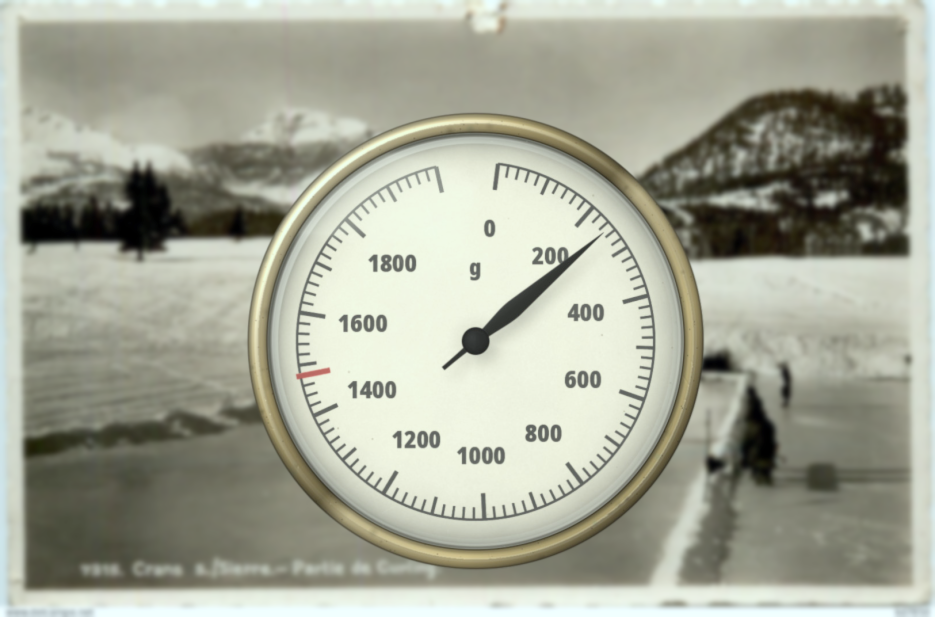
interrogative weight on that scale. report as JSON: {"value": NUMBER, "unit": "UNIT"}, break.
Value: {"value": 250, "unit": "g"}
